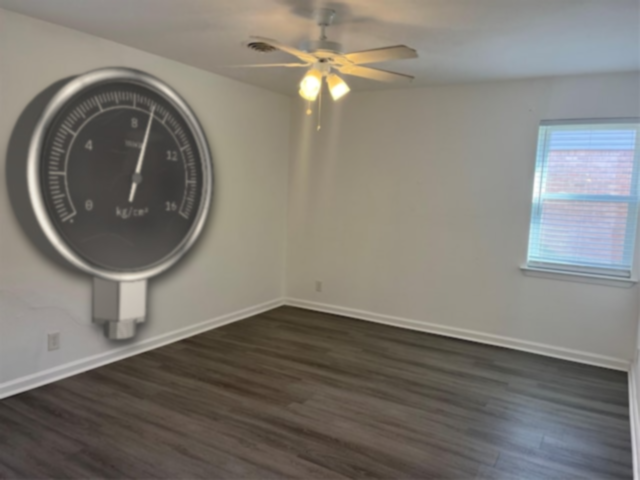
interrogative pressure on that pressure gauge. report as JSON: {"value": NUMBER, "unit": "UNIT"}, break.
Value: {"value": 9, "unit": "kg/cm²"}
